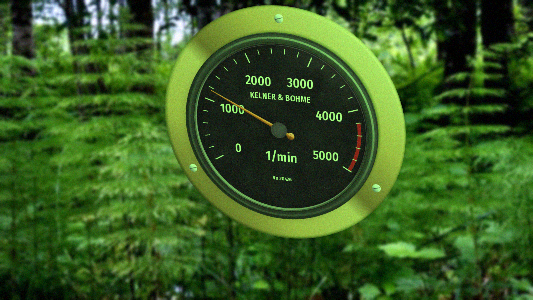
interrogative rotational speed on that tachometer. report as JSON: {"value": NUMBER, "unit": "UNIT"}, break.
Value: {"value": 1200, "unit": "rpm"}
